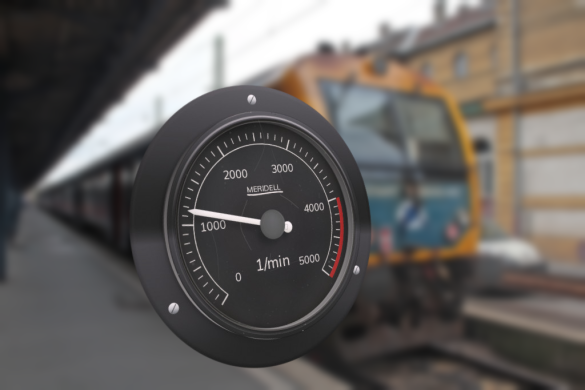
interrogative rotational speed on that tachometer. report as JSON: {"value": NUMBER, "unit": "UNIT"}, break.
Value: {"value": 1150, "unit": "rpm"}
